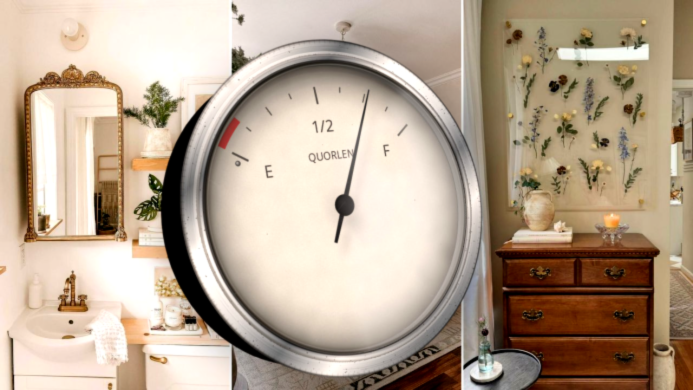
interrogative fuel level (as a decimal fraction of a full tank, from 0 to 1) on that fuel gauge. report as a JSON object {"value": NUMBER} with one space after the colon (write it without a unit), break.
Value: {"value": 0.75}
